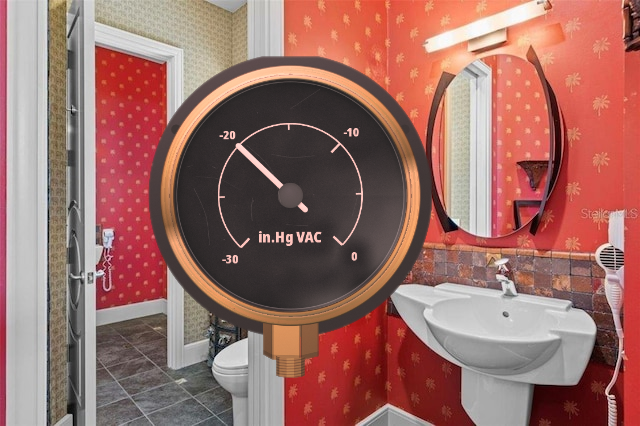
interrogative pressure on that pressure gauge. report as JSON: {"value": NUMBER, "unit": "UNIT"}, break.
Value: {"value": -20, "unit": "inHg"}
